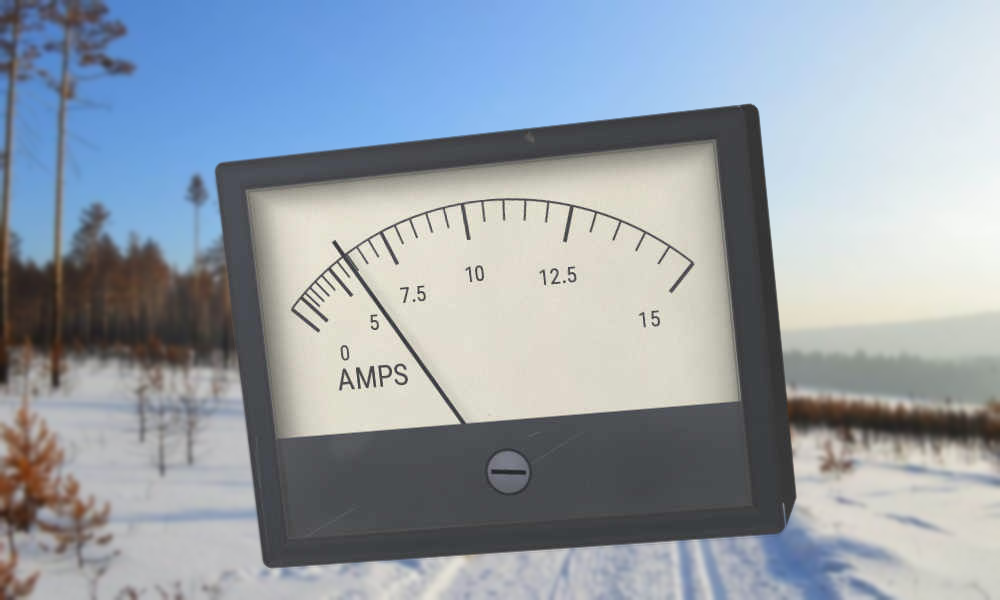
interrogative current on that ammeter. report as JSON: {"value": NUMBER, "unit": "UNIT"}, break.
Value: {"value": 6, "unit": "A"}
